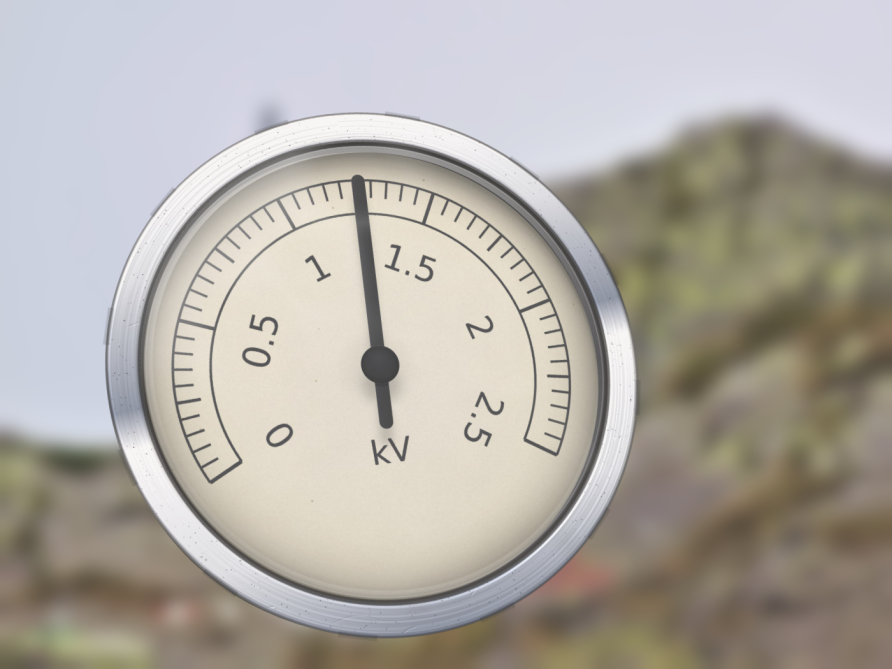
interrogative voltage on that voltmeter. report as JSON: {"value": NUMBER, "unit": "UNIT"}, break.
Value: {"value": 1.25, "unit": "kV"}
